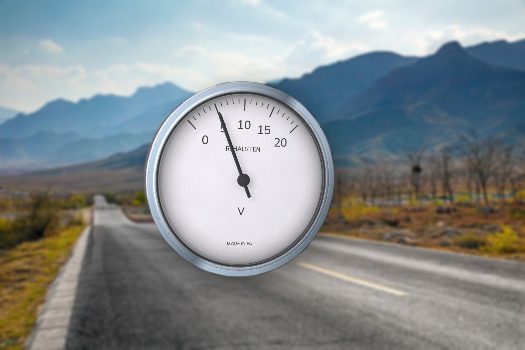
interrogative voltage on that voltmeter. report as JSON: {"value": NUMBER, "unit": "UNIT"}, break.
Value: {"value": 5, "unit": "V"}
